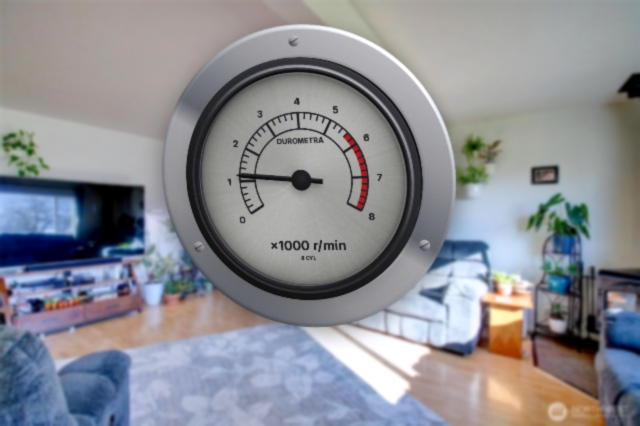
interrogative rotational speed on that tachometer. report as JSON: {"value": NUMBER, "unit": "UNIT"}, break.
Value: {"value": 1200, "unit": "rpm"}
